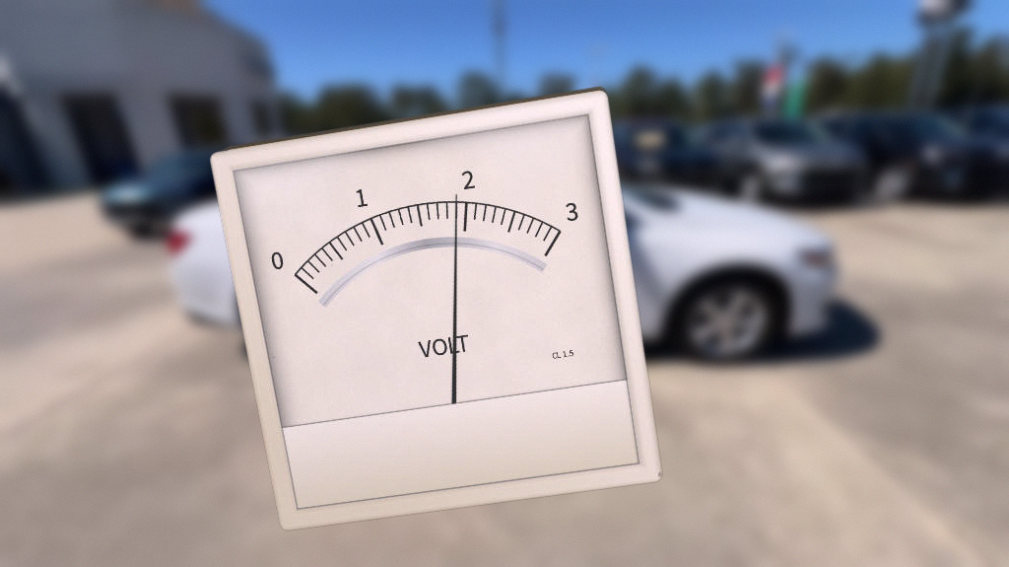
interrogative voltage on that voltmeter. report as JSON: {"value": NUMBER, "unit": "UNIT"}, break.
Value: {"value": 1.9, "unit": "V"}
